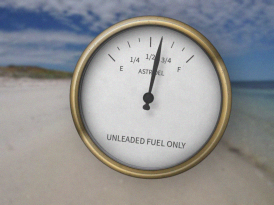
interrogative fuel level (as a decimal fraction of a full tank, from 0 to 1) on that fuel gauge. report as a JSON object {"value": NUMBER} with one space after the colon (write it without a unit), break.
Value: {"value": 0.625}
